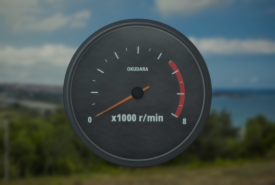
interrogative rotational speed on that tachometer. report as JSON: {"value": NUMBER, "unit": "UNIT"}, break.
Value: {"value": 0, "unit": "rpm"}
